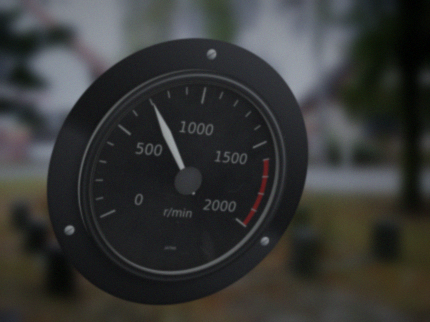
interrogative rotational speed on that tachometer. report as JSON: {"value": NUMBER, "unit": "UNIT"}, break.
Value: {"value": 700, "unit": "rpm"}
